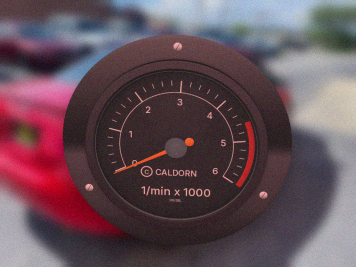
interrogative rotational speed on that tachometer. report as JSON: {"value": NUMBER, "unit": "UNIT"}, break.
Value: {"value": 0, "unit": "rpm"}
